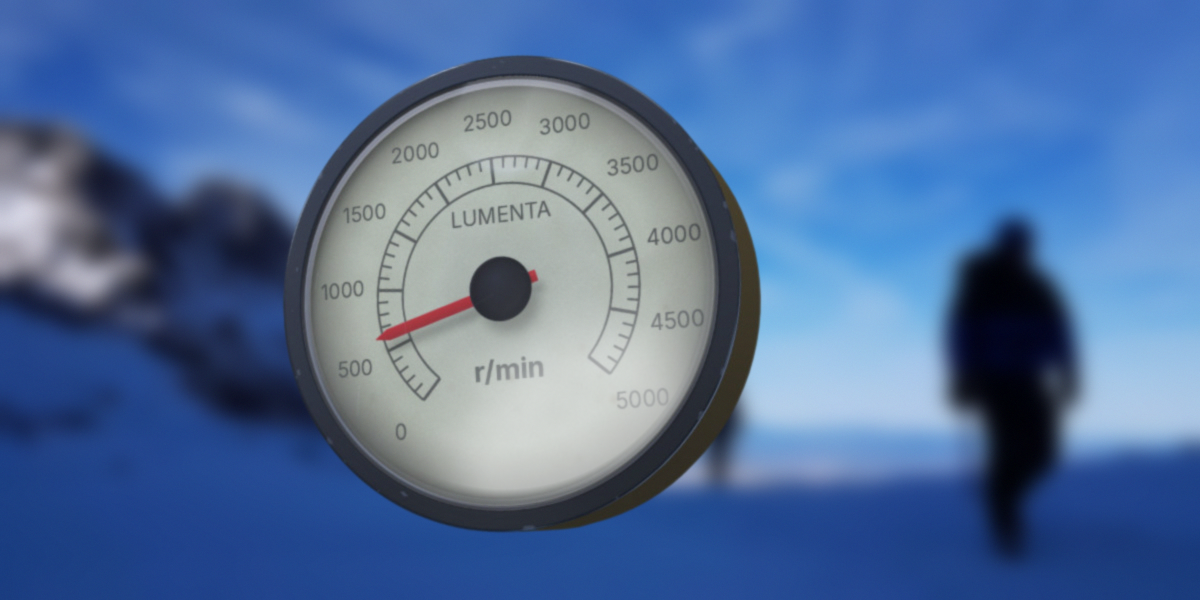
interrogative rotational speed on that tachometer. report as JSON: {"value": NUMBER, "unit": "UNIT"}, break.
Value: {"value": 600, "unit": "rpm"}
